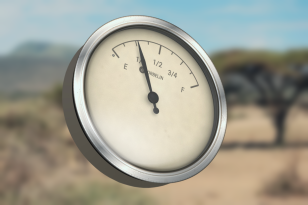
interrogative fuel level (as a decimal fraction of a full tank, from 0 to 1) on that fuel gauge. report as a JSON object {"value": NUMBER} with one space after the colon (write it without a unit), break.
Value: {"value": 0.25}
